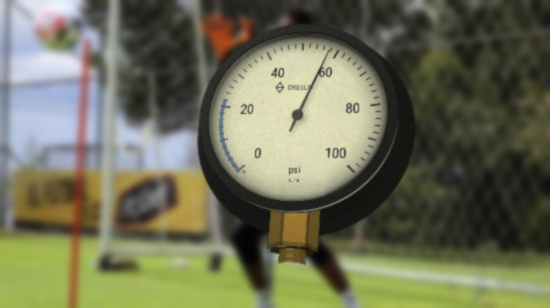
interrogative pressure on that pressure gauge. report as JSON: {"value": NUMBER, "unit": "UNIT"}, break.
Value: {"value": 58, "unit": "psi"}
